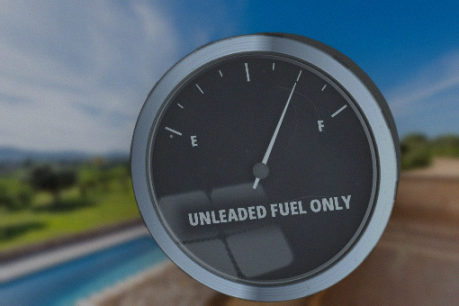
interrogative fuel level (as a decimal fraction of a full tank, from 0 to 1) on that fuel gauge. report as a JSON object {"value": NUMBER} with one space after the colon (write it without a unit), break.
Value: {"value": 0.75}
